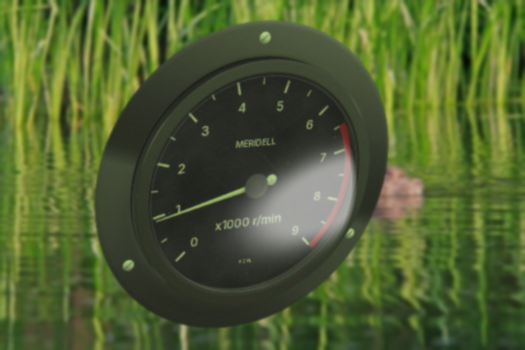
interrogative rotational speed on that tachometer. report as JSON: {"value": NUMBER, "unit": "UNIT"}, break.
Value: {"value": 1000, "unit": "rpm"}
